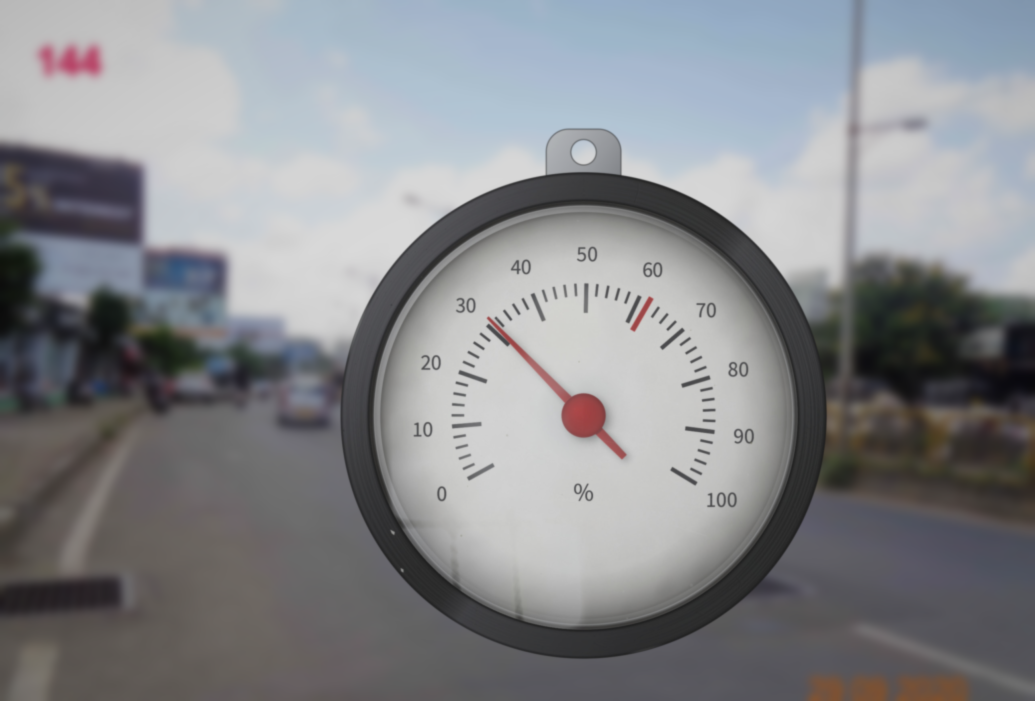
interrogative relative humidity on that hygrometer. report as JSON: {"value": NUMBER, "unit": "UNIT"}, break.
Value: {"value": 31, "unit": "%"}
